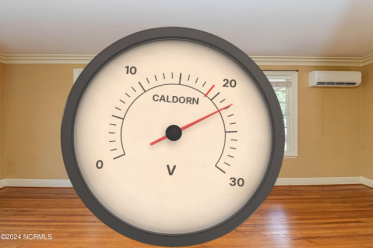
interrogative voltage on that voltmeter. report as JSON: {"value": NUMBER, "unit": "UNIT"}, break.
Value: {"value": 22, "unit": "V"}
